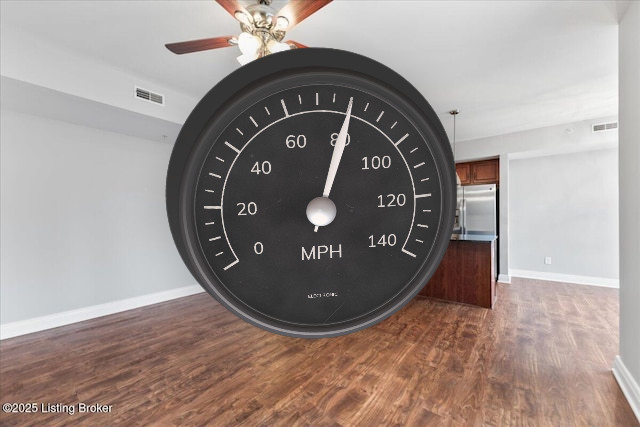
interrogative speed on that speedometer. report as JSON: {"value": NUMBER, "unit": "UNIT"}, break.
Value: {"value": 80, "unit": "mph"}
